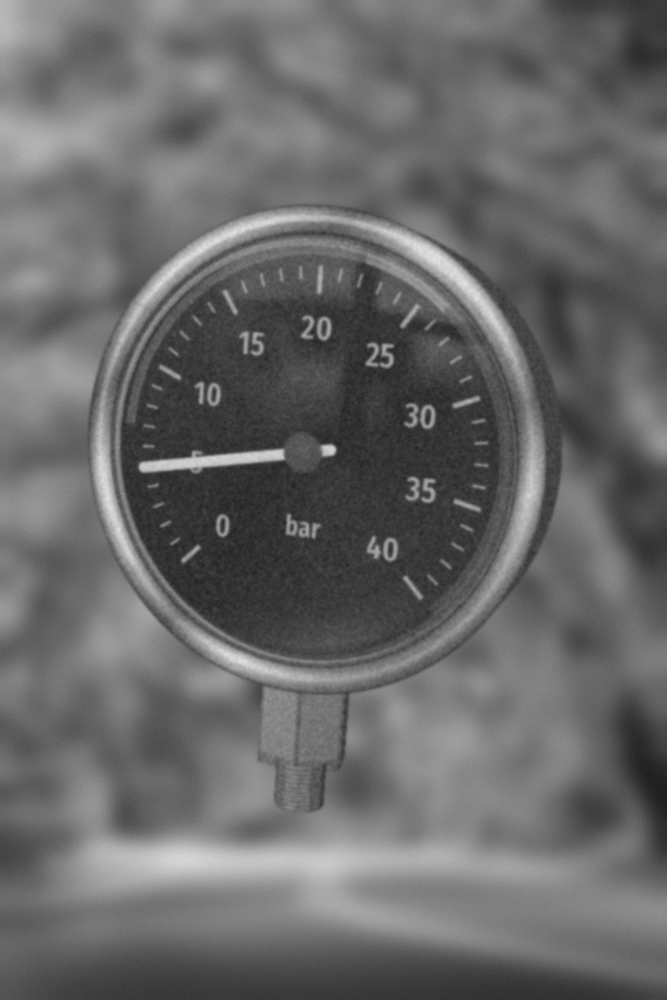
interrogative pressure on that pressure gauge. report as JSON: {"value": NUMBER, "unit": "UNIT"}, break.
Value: {"value": 5, "unit": "bar"}
